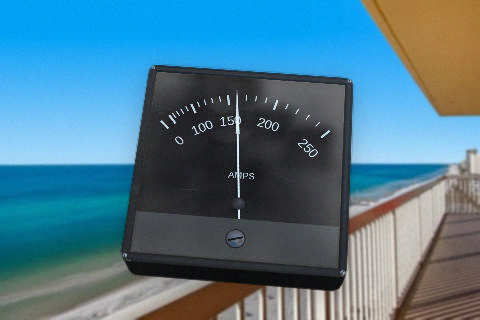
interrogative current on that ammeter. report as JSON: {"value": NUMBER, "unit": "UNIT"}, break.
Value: {"value": 160, "unit": "A"}
